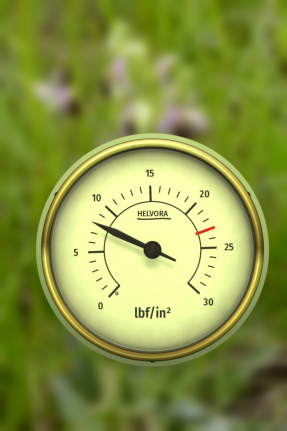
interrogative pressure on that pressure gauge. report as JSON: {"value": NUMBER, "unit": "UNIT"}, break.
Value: {"value": 8, "unit": "psi"}
